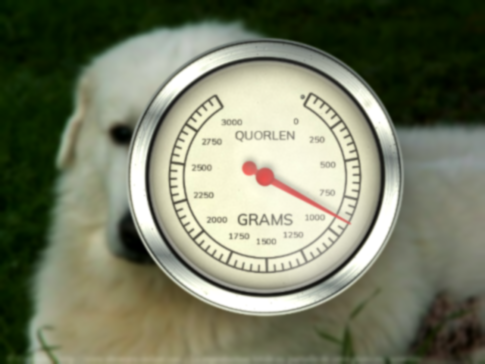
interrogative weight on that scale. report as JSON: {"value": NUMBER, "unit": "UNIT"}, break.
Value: {"value": 900, "unit": "g"}
